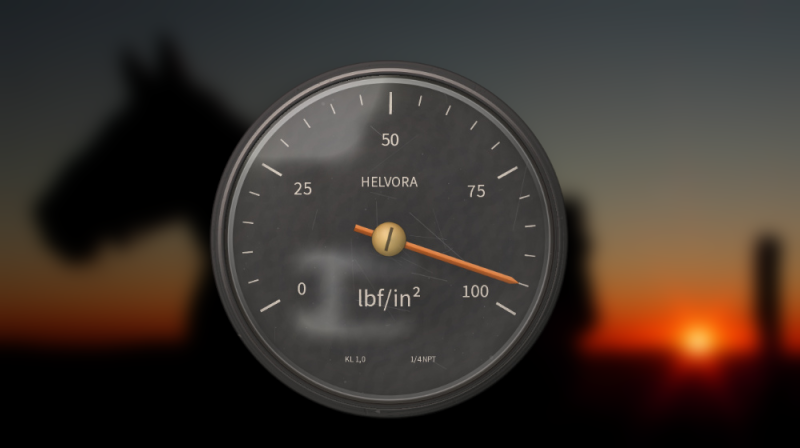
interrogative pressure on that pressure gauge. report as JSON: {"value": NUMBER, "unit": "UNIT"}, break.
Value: {"value": 95, "unit": "psi"}
